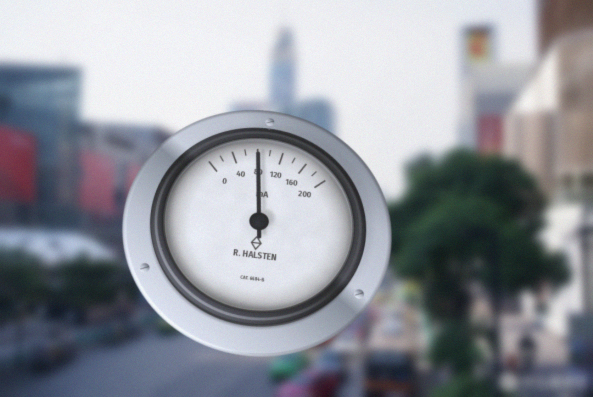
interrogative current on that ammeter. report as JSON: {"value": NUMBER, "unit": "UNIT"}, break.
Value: {"value": 80, "unit": "mA"}
